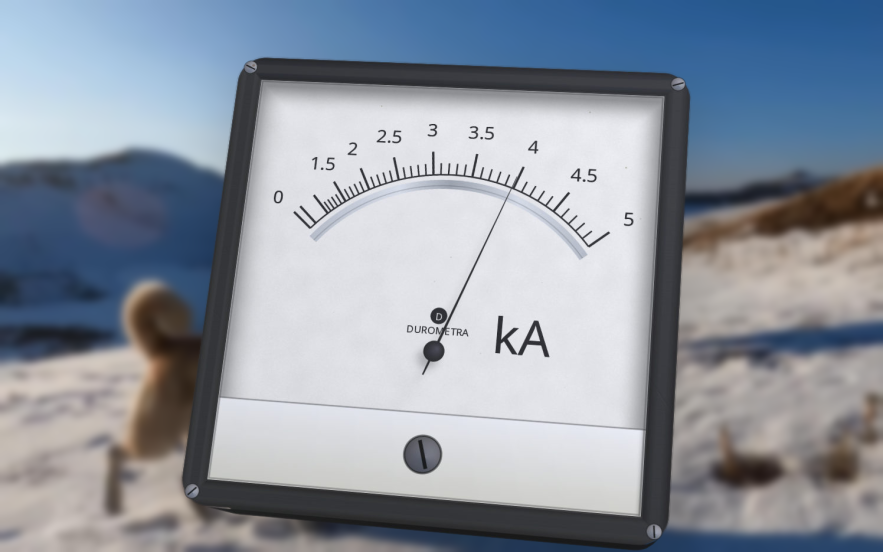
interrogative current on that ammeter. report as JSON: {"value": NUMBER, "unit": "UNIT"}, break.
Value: {"value": 4, "unit": "kA"}
